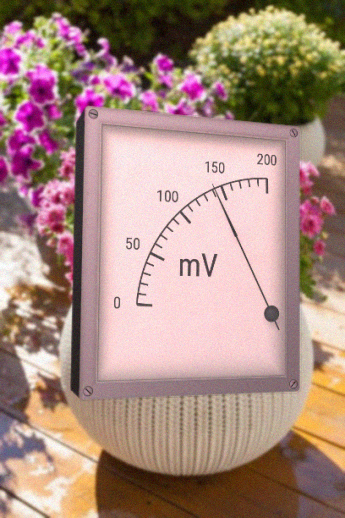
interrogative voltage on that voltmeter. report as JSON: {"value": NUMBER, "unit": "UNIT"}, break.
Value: {"value": 140, "unit": "mV"}
